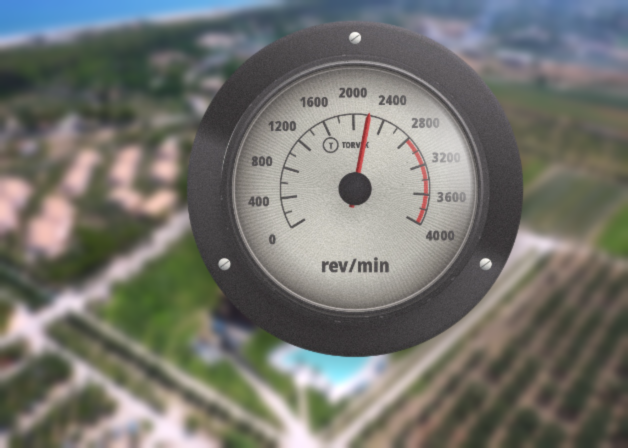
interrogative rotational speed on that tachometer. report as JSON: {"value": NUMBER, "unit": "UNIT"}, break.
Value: {"value": 2200, "unit": "rpm"}
